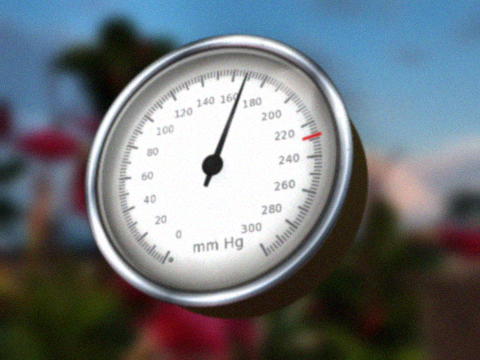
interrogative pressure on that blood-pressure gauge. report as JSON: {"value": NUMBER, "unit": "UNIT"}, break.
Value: {"value": 170, "unit": "mmHg"}
